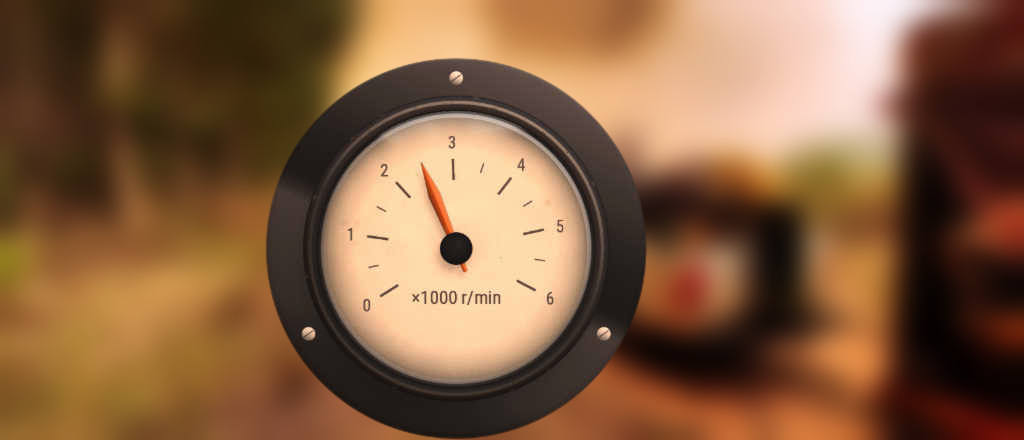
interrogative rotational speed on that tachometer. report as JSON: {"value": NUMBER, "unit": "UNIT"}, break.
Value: {"value": 2500, "unit": "rpm"}
